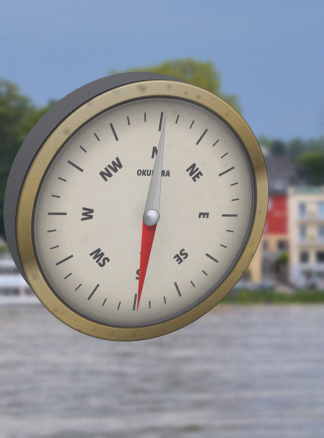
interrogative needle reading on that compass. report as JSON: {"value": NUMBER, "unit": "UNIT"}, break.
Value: {"value": 180, "unit": "°"}
